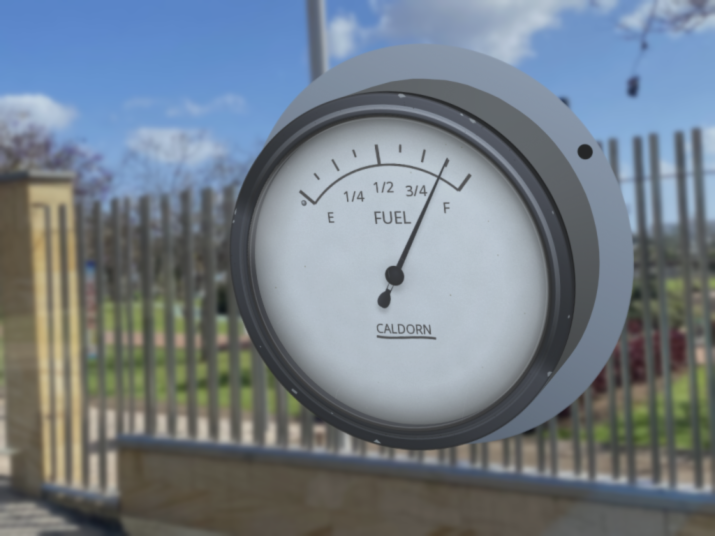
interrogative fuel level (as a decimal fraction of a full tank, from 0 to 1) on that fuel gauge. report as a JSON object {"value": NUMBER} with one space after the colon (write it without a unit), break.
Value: {"value": 0.875}
